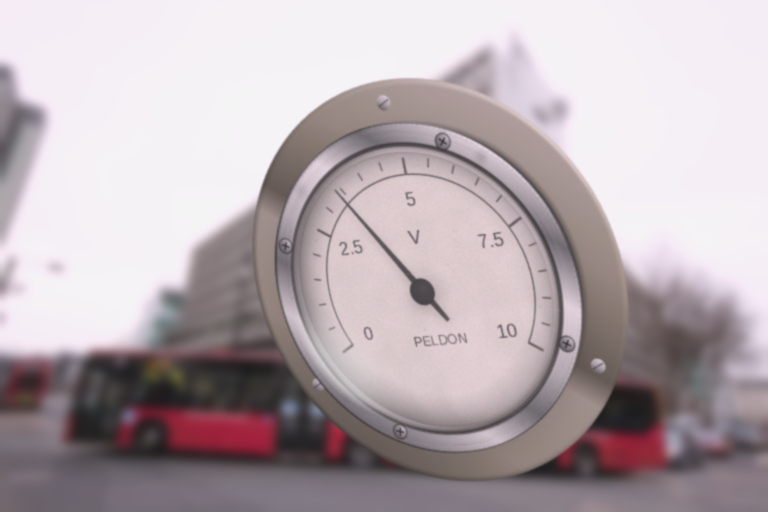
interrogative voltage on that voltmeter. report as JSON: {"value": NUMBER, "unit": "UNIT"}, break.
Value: {"value": 3.5, "unit": "V"}
